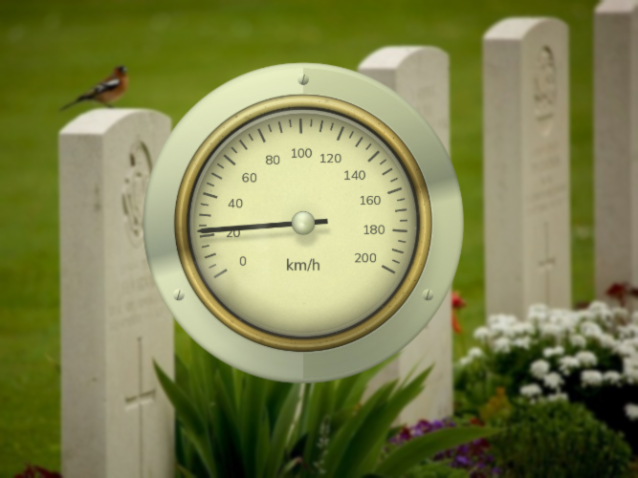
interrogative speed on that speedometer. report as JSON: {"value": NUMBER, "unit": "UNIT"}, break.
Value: {"value": 22.5, "unit": "km/h"}
